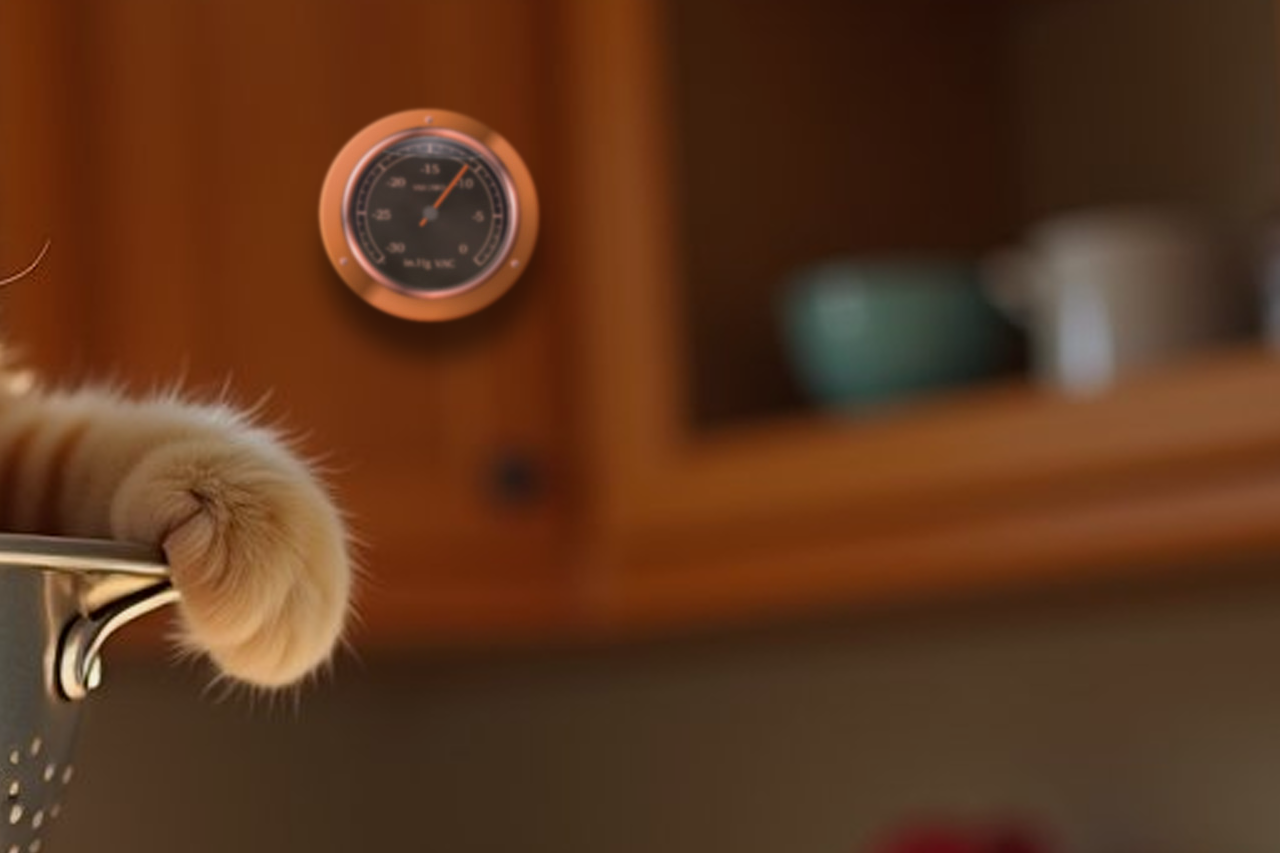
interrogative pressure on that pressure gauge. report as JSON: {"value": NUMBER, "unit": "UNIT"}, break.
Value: {"value": -11, "unit": "inHg"}
